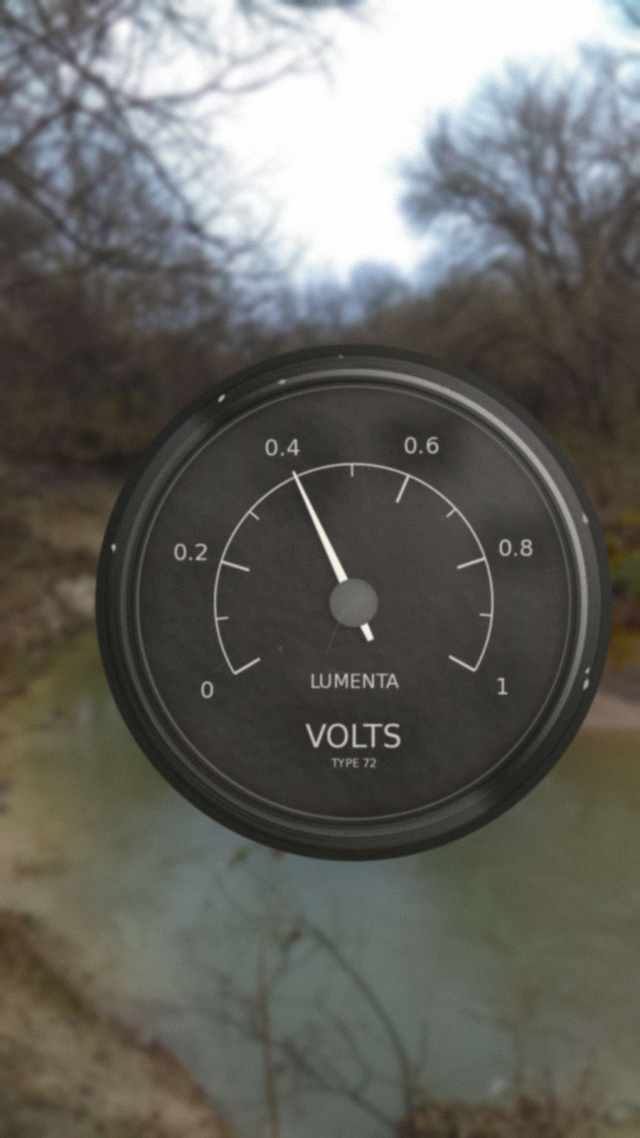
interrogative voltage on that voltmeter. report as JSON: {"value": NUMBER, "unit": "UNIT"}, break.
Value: {"value": 0.4, "unit": "V"}
